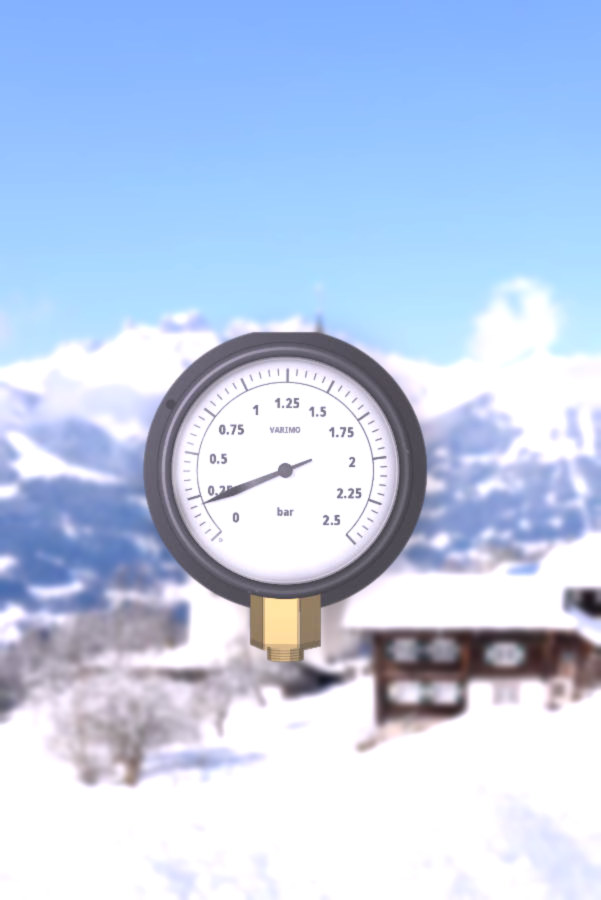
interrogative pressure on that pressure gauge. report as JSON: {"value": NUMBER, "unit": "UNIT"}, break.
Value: {"value": 0.2, "unit": "bar"}
